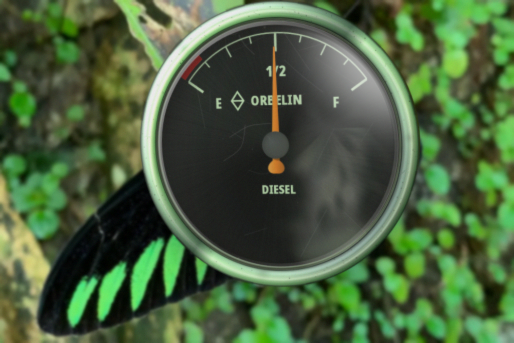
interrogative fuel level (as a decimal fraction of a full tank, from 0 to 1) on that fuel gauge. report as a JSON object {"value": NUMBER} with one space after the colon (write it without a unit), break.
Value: {"value": 0.5}
